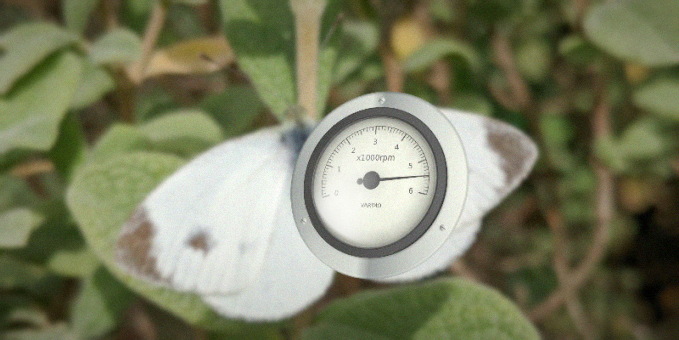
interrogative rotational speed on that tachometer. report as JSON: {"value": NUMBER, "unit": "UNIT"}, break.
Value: {"value": 5500, "unit": "rpm"}
